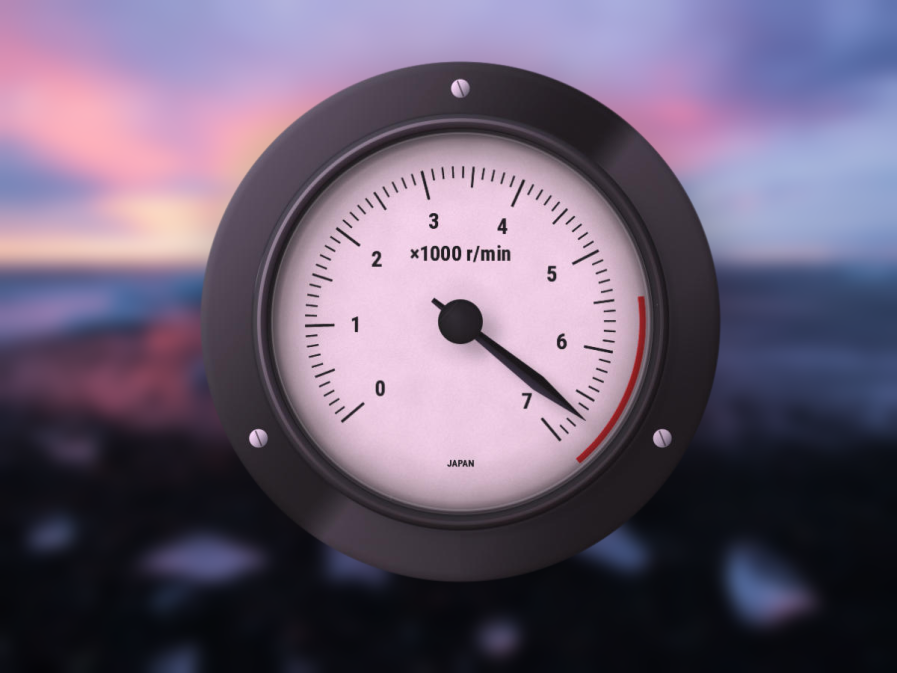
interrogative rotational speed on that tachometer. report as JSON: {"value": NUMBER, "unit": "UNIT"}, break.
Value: {"value": 6700, "unit": "rpm"}
